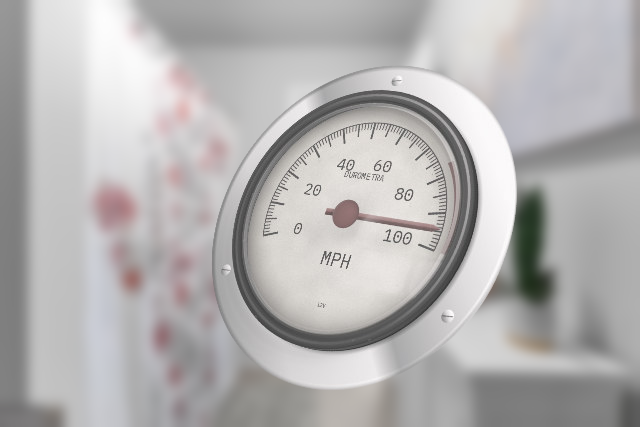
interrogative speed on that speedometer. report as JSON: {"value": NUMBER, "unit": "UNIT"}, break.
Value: {"value": 95, "unit": "mph"}
